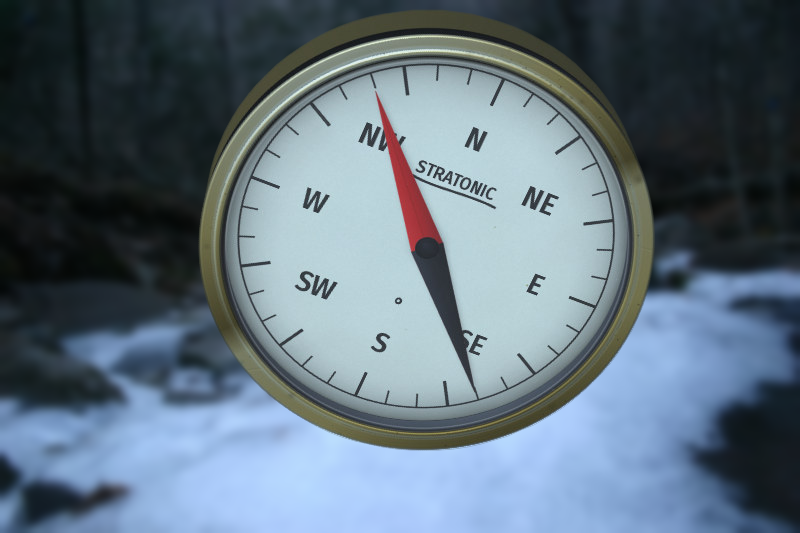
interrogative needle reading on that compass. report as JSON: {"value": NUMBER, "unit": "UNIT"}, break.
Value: {"value": 320, "unit": "°"}
